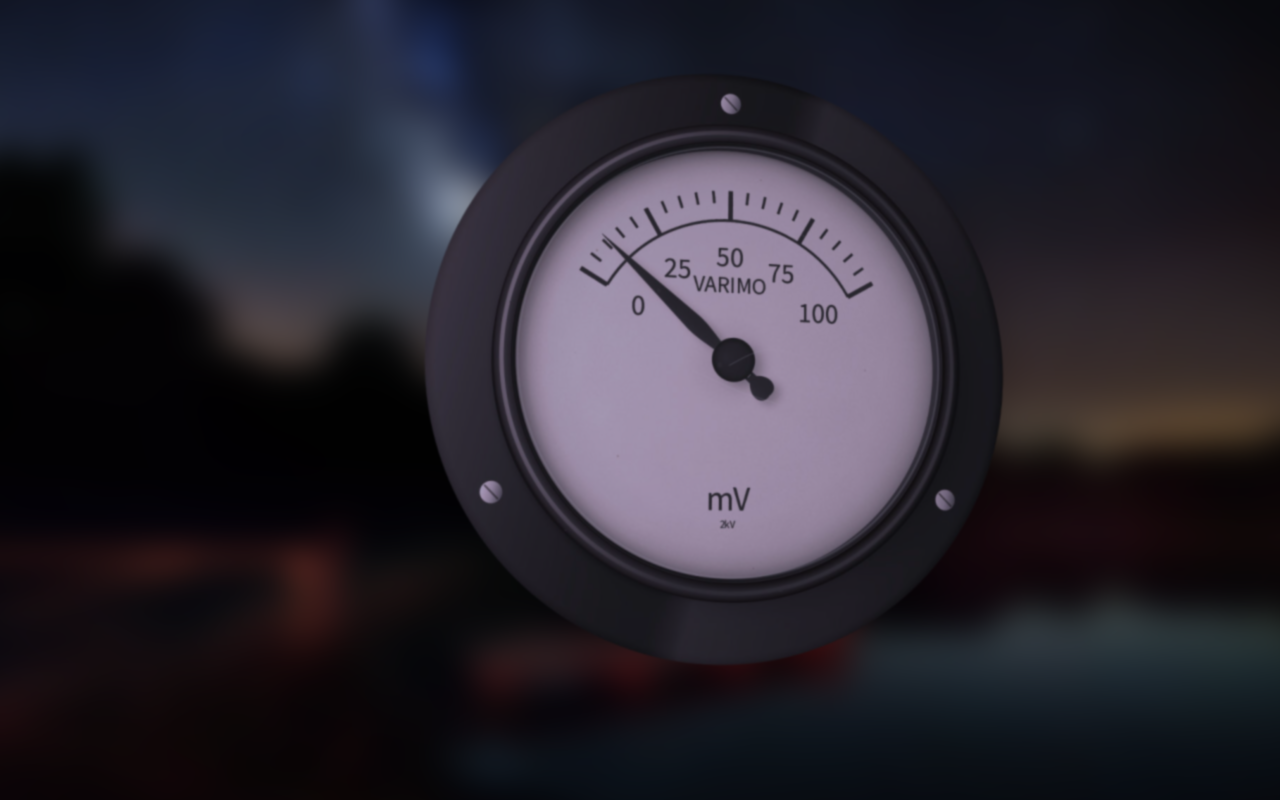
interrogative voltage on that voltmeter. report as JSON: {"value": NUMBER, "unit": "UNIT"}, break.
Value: {"value": 10, "unit": "mV"}
